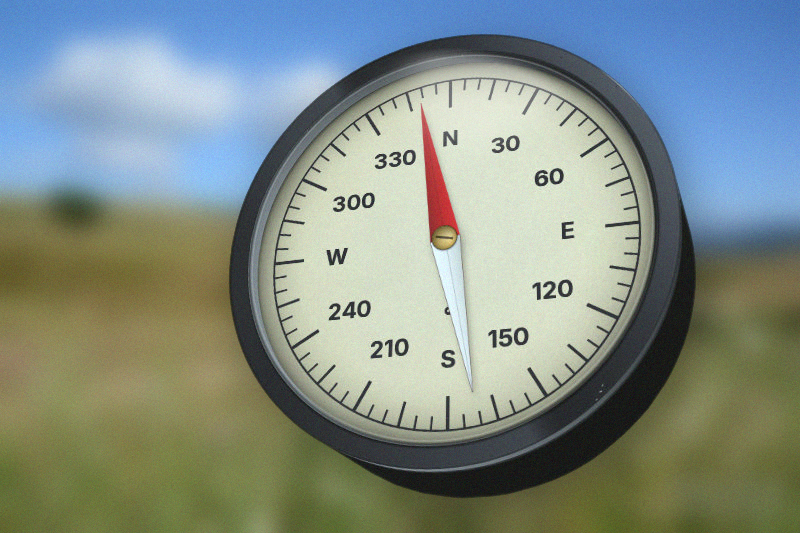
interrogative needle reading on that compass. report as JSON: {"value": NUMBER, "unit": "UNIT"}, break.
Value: {"value": 350, "unit": "°"}
